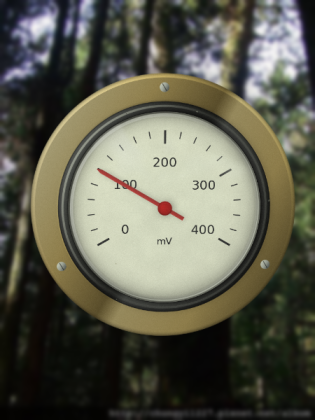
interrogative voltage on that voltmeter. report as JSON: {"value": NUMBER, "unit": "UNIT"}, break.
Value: {"value": 100, "unit": "mV"}
